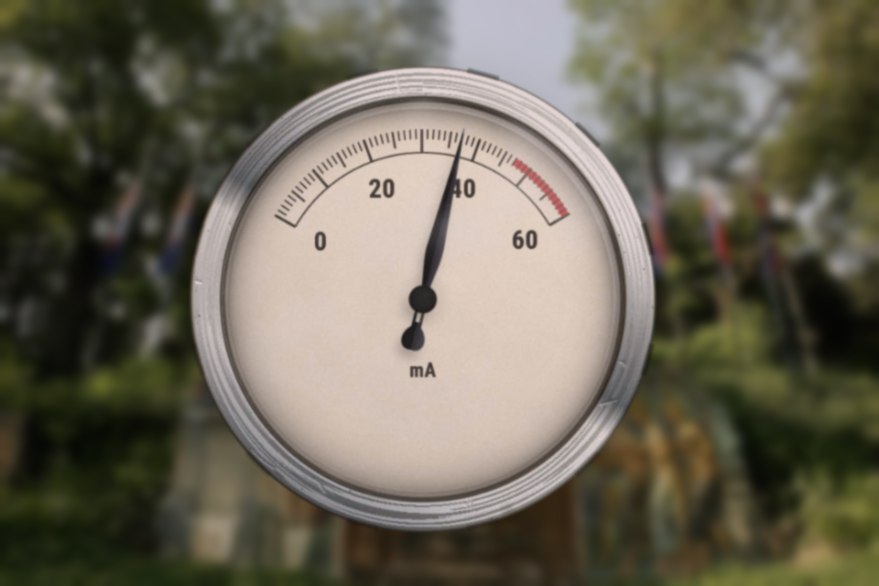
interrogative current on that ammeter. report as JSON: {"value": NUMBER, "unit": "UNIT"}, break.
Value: {"value": 37, "unit": "mA"}
